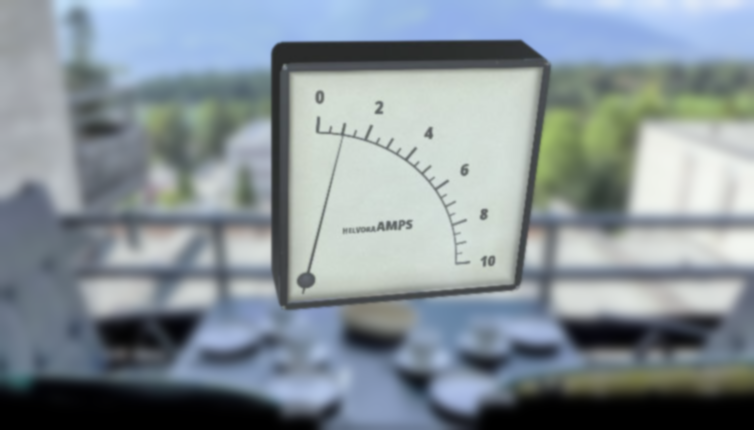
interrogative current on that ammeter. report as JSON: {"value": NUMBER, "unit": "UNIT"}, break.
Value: {"value": 1, "unit": "A"}
